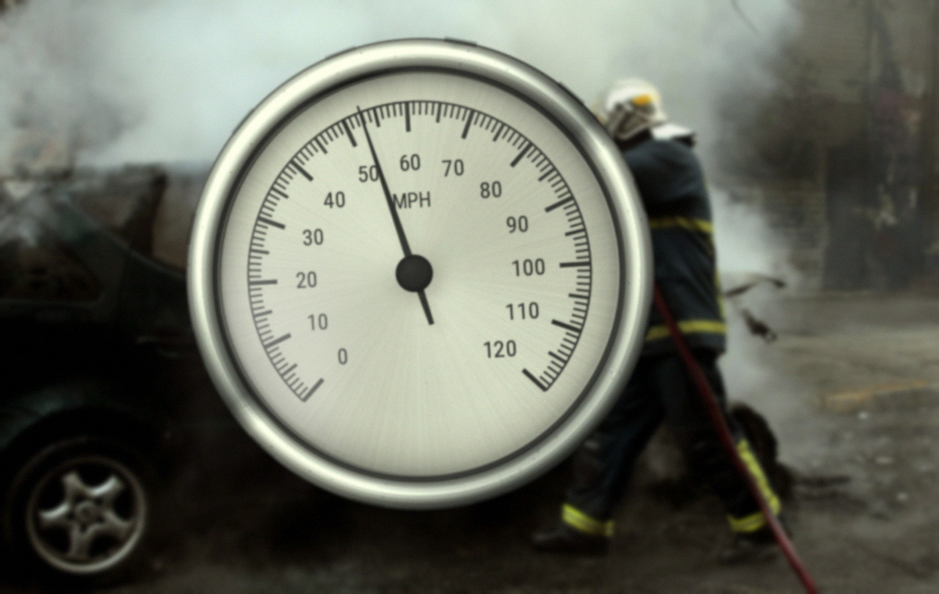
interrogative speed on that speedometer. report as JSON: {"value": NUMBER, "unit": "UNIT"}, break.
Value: {"value": 53, "unit": "mph"}
